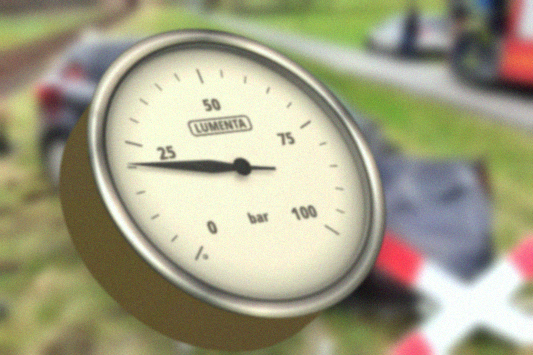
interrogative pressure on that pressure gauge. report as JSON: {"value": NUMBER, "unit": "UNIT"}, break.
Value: {"value": 20, "unit": "bar"}
